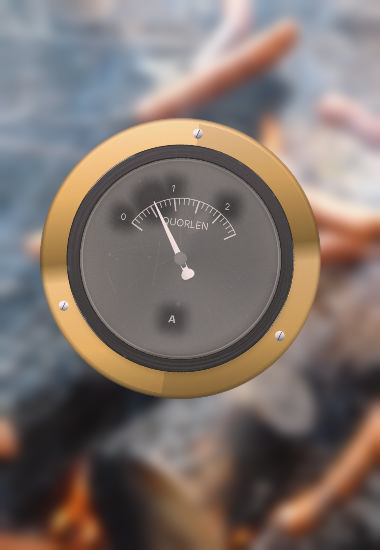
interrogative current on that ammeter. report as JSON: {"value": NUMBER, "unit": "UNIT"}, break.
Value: {"value": 0.6, "unit": "A"}
